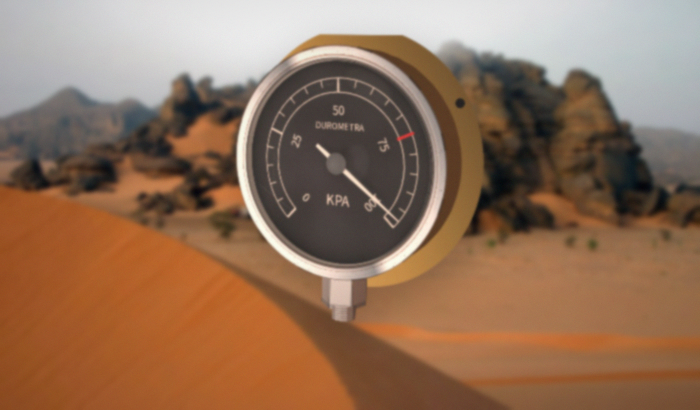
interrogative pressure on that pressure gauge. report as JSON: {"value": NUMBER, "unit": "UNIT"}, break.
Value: {"value": 97.5, "unit": "kPa"}
